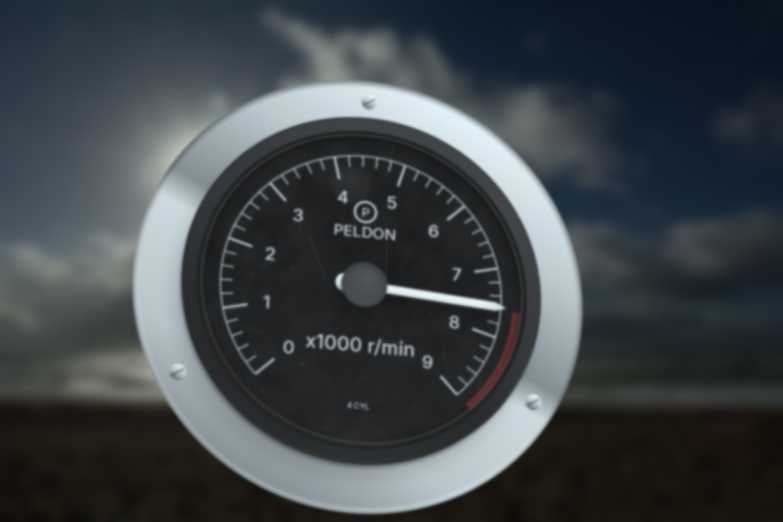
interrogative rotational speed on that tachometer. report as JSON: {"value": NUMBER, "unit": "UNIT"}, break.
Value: {"value": 7600, "unit": "rpm"}
